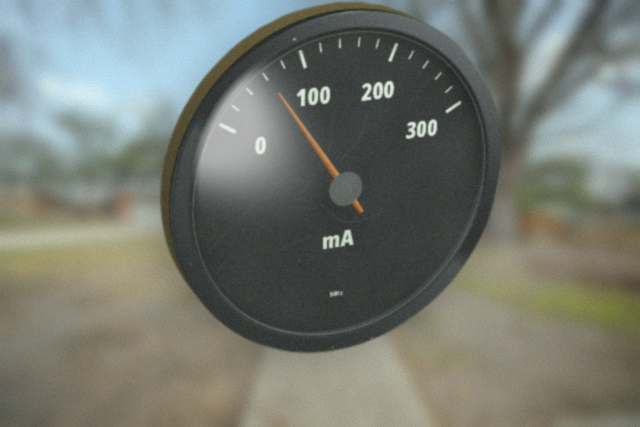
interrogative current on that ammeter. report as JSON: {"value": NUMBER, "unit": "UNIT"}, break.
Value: {"value": 60, "unit": "mA"}
